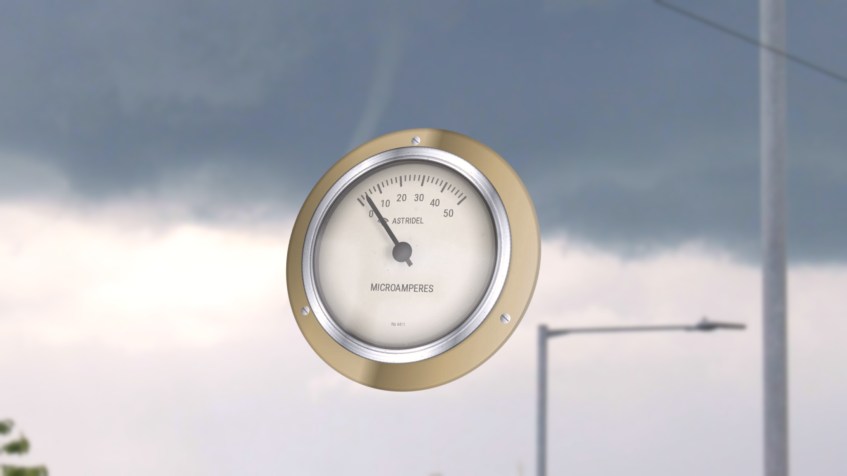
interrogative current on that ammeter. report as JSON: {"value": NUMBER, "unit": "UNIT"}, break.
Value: {"value": 4, "unit": "µA"}
